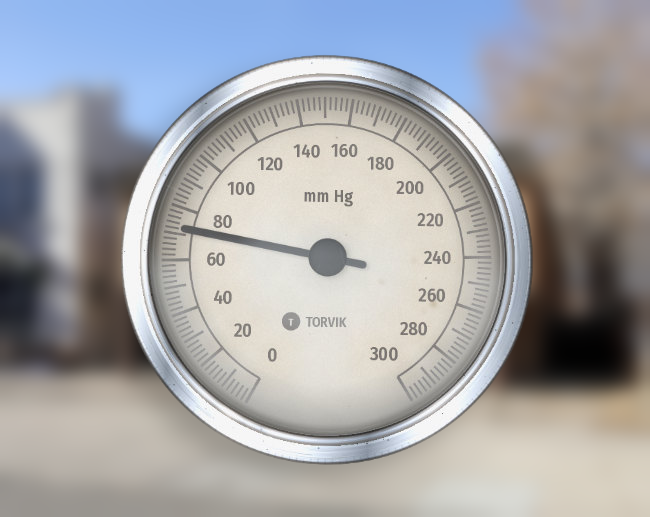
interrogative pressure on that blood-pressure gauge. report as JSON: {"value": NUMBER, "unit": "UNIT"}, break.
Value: {"value": 72, "unit": "mmHg"}
